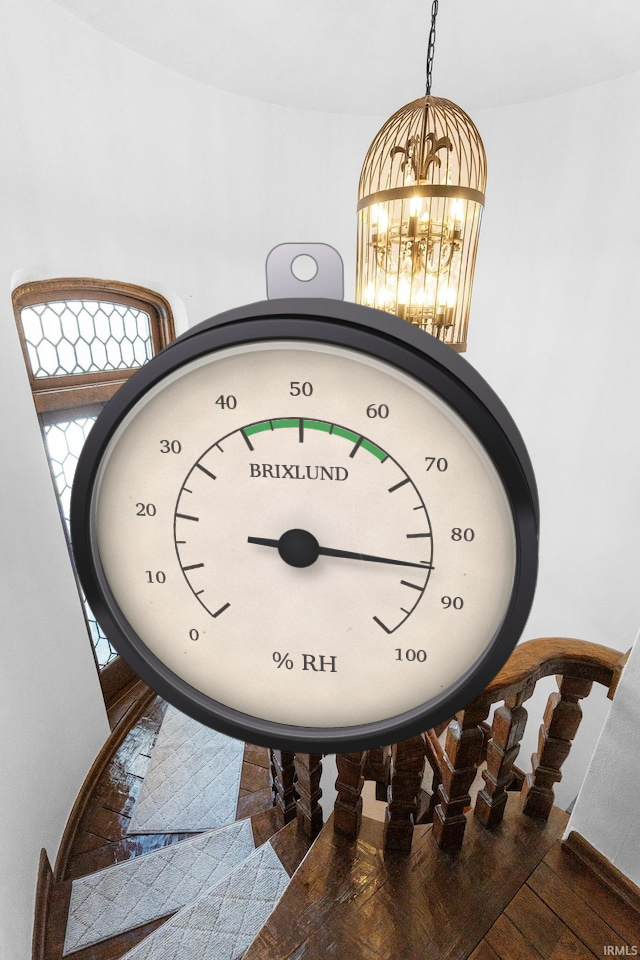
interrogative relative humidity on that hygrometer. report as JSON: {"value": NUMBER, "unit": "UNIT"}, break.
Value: {"value": 85, "unit": "%"}
